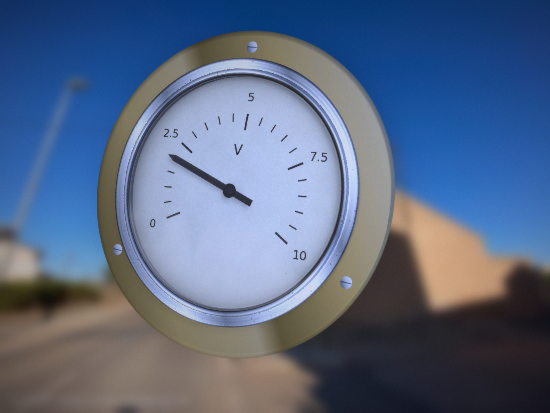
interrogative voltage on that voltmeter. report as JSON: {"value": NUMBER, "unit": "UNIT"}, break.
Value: {"value": 2, "unit": "V"}
